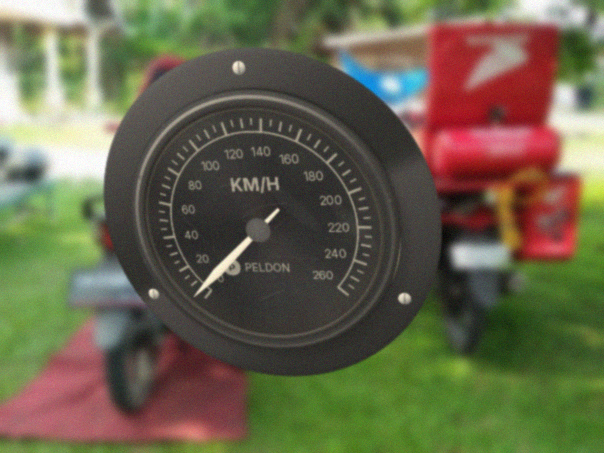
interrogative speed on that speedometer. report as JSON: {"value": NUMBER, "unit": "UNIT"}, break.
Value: {"value": 5, "unit": "km/h"}
